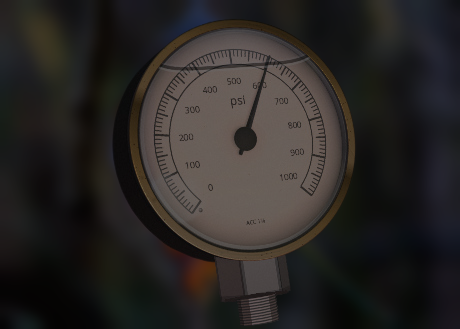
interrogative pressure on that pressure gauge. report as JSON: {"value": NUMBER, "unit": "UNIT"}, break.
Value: {"value": 600, "unit": "psi"}
